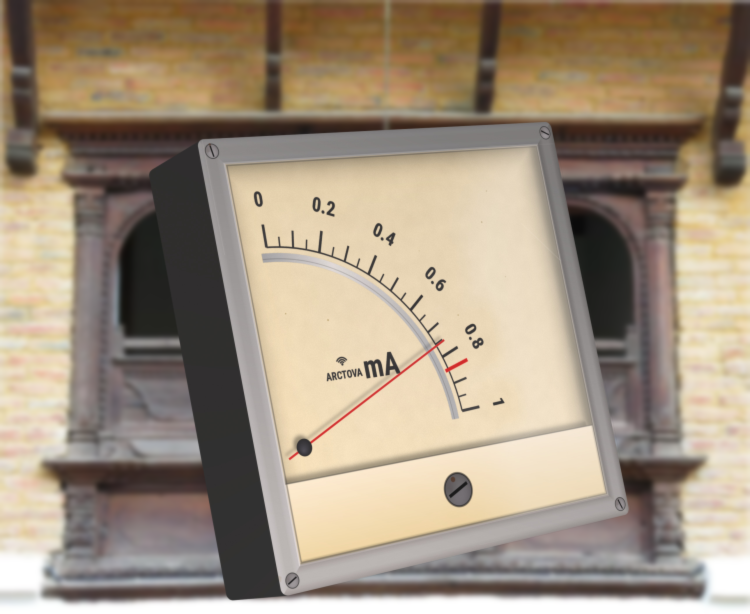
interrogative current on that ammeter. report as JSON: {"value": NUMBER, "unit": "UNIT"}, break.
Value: {"value": 0.75, "unit": "mA"}
